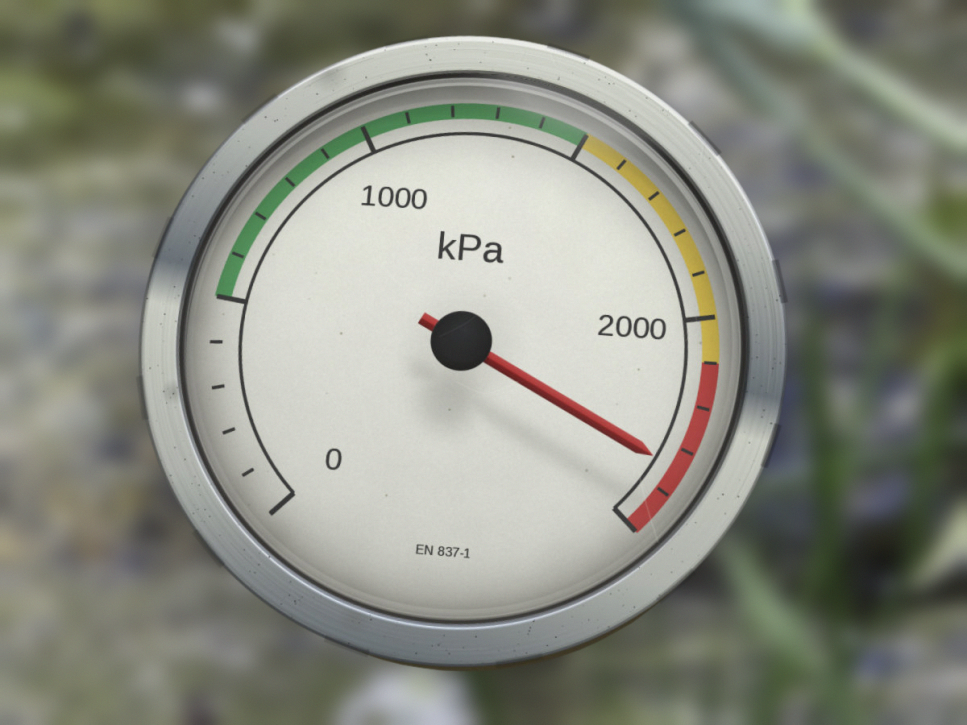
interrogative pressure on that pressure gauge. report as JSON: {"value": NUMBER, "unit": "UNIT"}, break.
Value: {"value": 2350, "unit": "kPa"}
